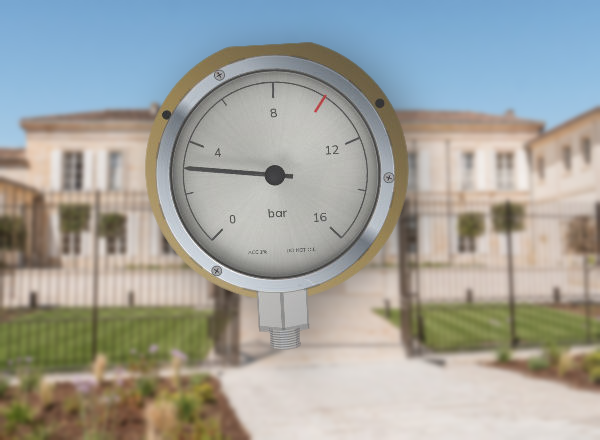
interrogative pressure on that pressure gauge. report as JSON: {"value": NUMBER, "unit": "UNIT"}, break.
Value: {"value": 3, "unit": "bar"}
